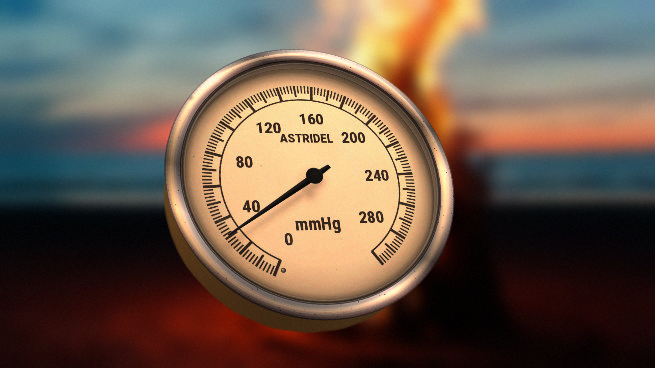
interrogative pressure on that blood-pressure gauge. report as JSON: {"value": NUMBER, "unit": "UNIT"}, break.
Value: {"value": 30, "unit": "mmHg"}
